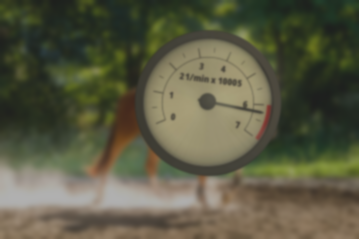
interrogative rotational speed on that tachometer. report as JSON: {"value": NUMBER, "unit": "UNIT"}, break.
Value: {"value": 6250, "unit": "rpm"}
